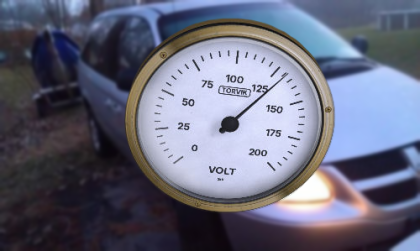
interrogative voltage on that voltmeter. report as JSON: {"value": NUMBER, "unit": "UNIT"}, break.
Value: {"value": 130, "unit": "V"}
